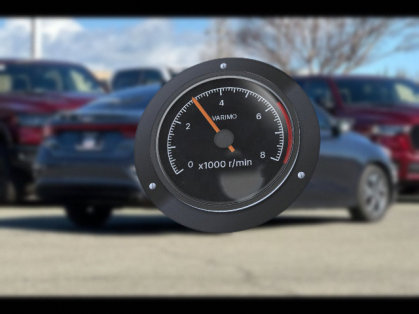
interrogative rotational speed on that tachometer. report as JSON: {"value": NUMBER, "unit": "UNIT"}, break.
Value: {"value": 3000, "unit": "rpm"}
